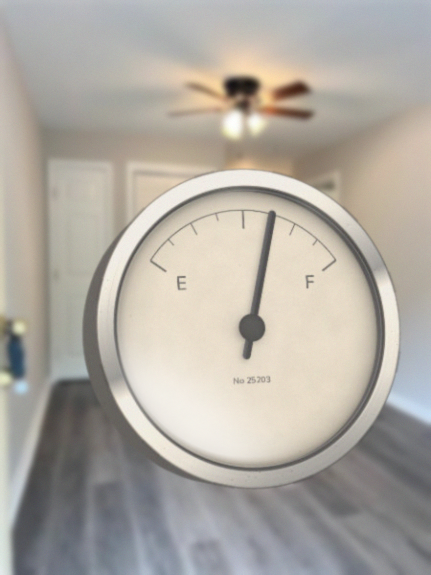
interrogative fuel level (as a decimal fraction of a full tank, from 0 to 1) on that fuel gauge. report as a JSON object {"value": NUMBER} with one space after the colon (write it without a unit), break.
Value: {"value": 0.625}
